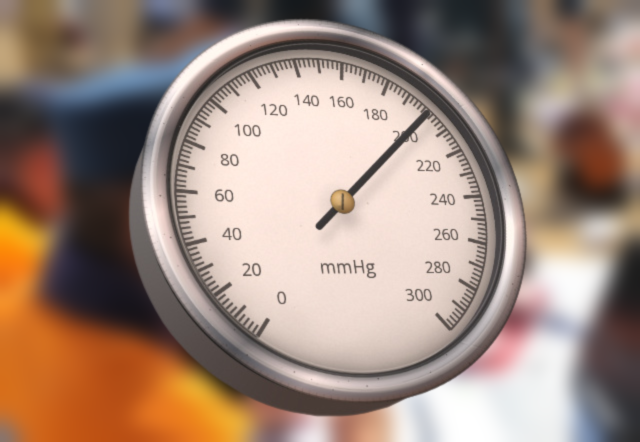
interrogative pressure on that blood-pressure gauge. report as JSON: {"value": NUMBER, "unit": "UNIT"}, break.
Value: {"value": 200, "unit": "mmHg"}
